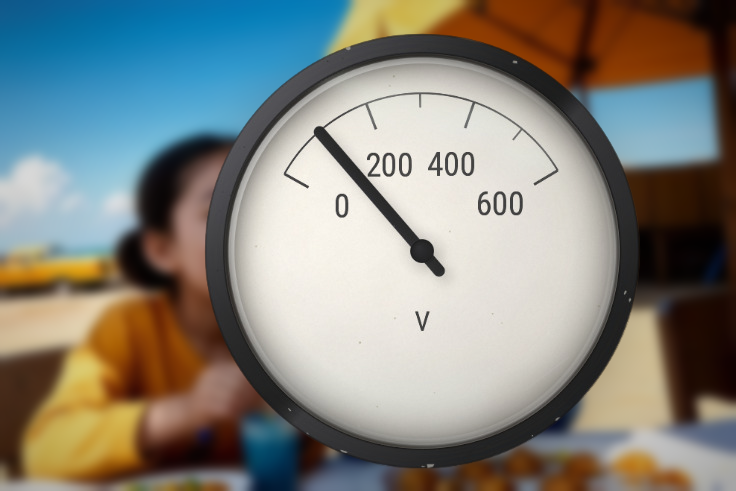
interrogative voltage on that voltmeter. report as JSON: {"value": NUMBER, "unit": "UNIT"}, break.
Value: {"value": 100, "unit": "V"}
